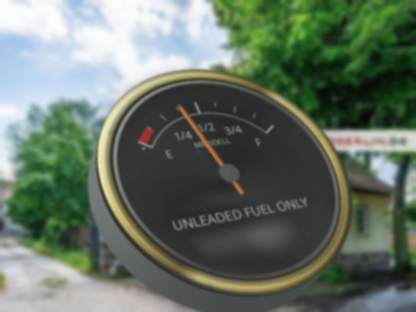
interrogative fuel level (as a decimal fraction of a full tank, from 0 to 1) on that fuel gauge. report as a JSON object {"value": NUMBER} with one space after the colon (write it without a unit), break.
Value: {"value": 0.375}
